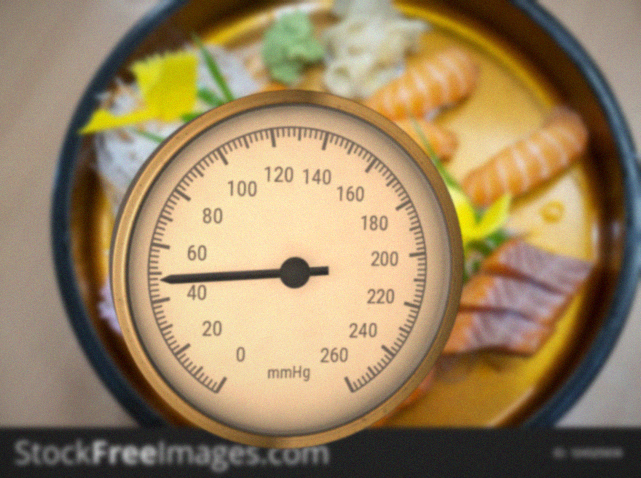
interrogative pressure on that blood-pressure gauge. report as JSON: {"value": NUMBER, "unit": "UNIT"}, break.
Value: {"value": 48, "unit": "mmHg"}
